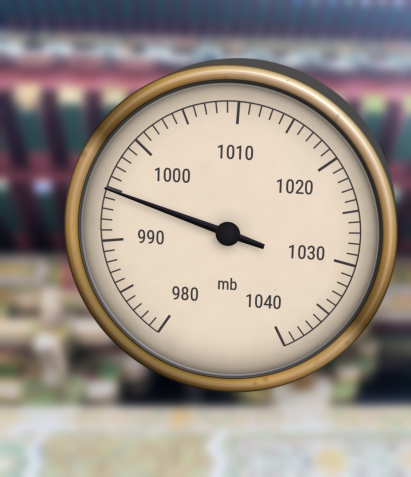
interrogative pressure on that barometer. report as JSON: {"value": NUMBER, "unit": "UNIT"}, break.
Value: {"value": 995, "unit": "mbar"}
